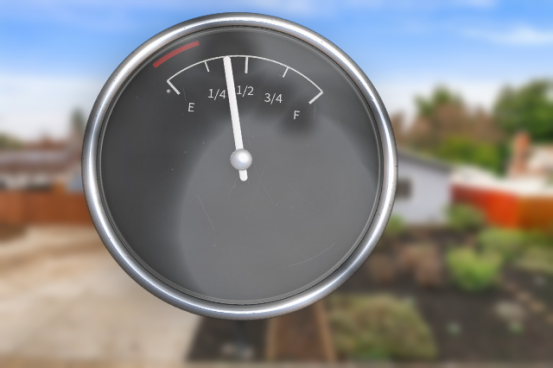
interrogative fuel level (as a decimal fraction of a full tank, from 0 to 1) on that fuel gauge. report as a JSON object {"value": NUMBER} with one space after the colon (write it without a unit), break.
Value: {"value": 0.375}
